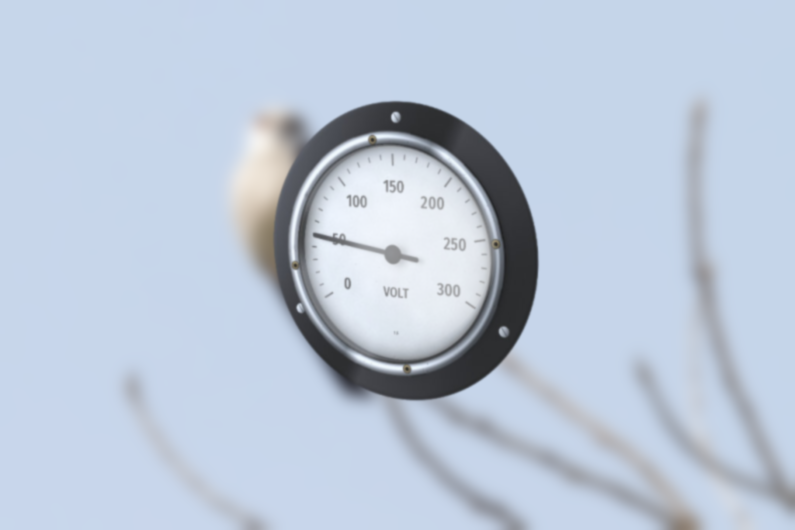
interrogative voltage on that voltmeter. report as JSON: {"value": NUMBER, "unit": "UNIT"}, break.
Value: {"value": 50, "unit": "V"}
